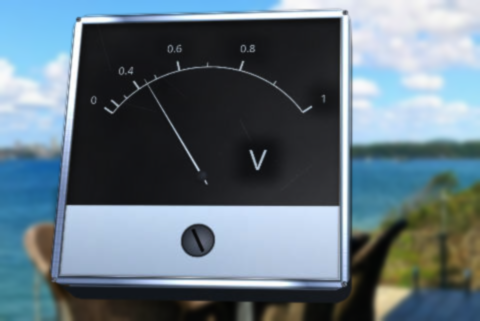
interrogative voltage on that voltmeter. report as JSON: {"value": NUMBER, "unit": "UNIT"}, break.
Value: {"value": 0.45, "unit": "V"}
